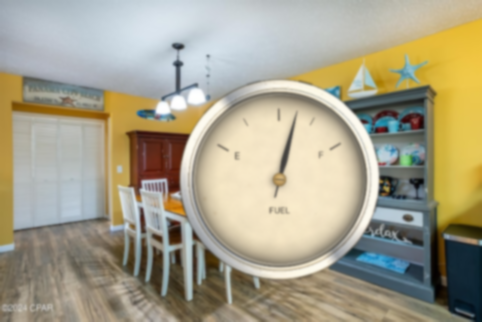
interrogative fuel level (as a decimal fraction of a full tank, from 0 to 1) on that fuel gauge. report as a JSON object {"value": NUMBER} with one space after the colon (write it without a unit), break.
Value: {"value": 0.625}
